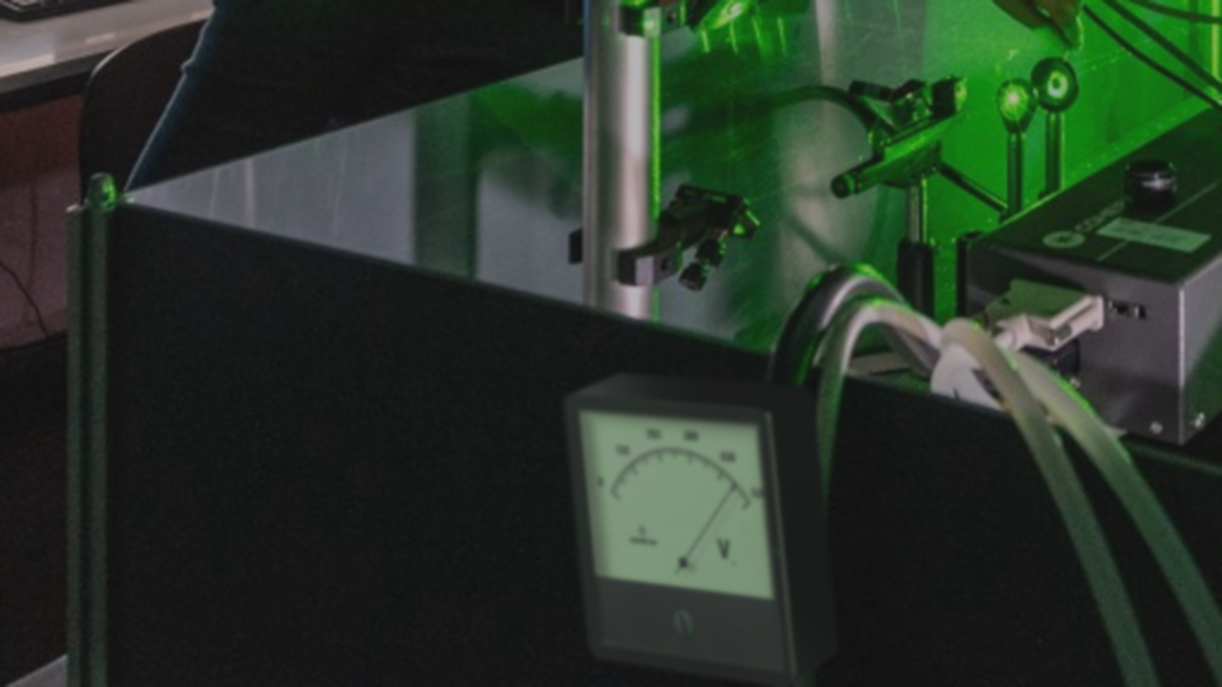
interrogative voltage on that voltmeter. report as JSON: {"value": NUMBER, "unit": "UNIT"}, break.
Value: {"value": 450, "unit": "V"}
